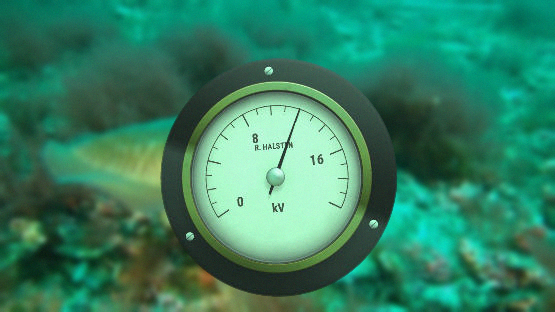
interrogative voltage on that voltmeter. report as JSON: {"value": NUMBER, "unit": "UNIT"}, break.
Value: {"value": 12, "unit": "kV"}
